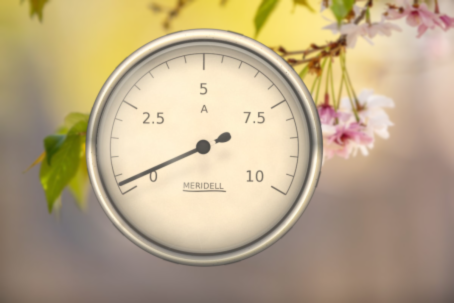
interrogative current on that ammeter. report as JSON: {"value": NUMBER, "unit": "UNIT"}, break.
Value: {"value": 0.25, "unit": "A"}
